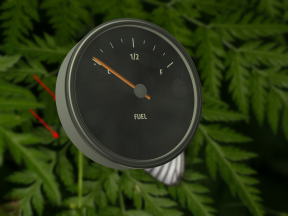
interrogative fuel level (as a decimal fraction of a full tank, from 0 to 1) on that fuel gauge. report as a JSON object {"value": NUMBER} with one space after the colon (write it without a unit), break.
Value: {"value": 0}
